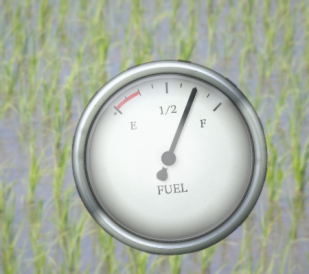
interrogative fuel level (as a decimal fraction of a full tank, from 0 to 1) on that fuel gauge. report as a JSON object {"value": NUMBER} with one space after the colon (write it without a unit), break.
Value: {"value": 0.75}
